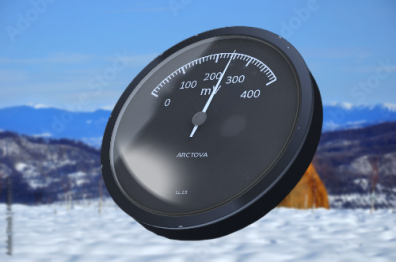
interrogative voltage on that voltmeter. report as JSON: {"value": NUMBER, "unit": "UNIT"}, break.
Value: {"value": 250, "unit": "mV"}
